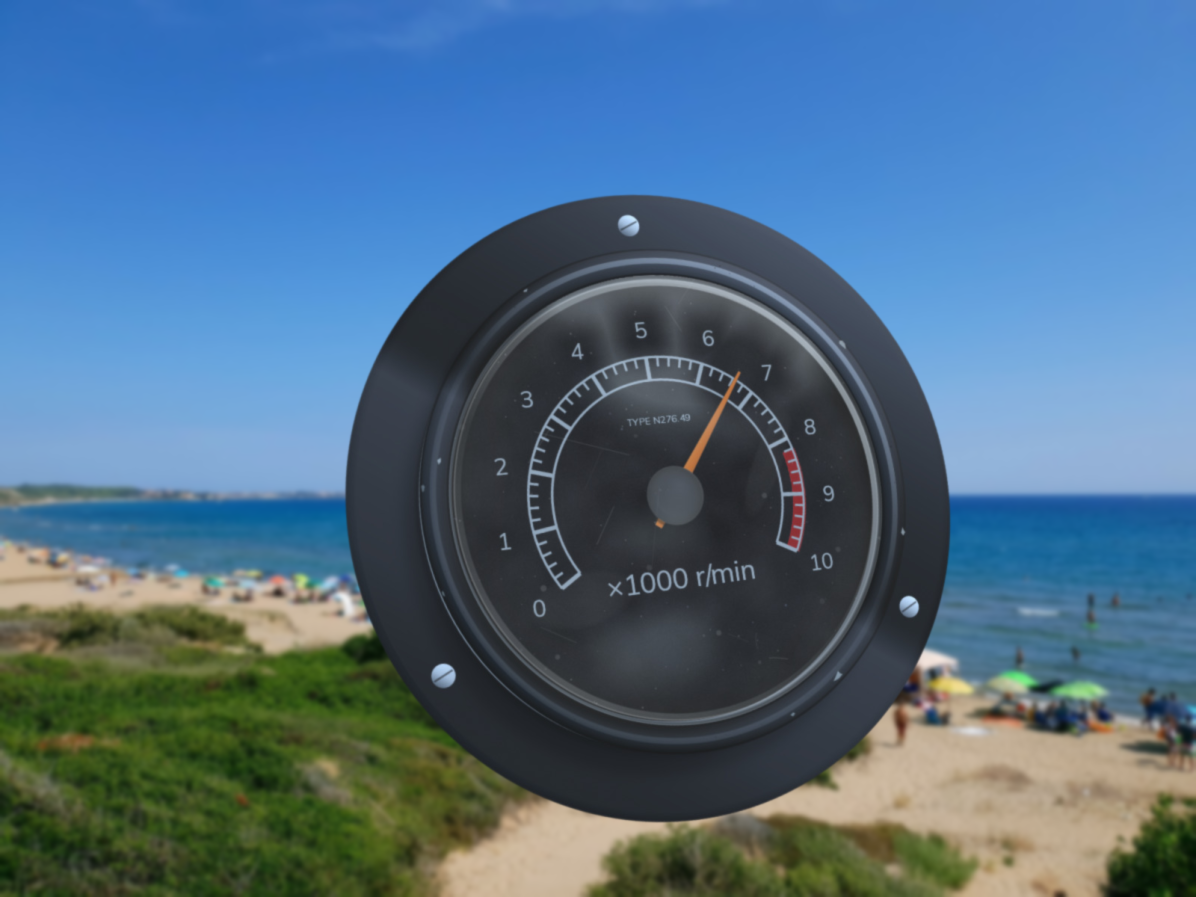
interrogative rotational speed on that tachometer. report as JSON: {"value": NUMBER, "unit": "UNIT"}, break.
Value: {"value": 6600, "unit": "rpm"}
